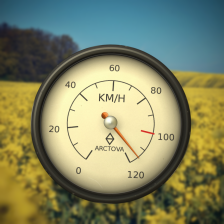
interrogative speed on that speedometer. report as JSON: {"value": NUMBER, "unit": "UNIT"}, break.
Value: {"value": 115, "unit": "km/h"}
